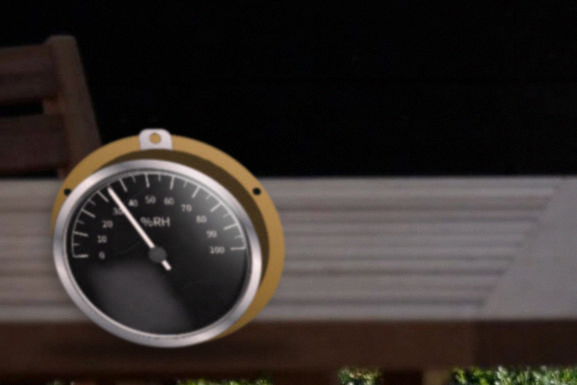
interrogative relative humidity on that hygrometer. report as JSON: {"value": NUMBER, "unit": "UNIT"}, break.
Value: {"value": 35, "unit": "%"}
